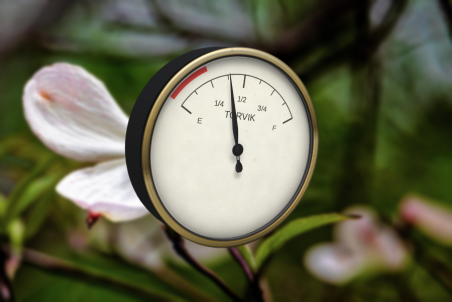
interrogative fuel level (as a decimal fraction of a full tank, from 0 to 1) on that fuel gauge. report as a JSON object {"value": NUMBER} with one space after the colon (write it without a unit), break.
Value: {"value": 0.375}
